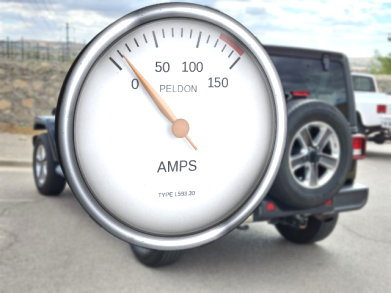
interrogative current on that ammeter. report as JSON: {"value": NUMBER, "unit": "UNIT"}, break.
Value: {"value": 10, "unit": "A"}
